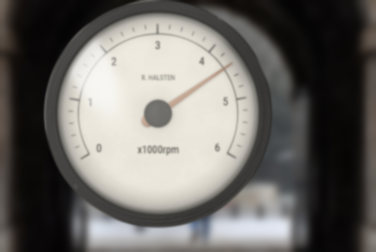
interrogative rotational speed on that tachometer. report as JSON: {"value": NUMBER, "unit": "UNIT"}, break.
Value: {"value": 4400, "unit": "rpm"}
